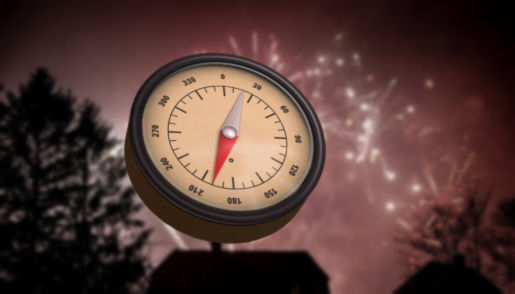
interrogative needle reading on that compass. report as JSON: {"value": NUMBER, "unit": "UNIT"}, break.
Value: {"value": 200, "unit": "°"}
